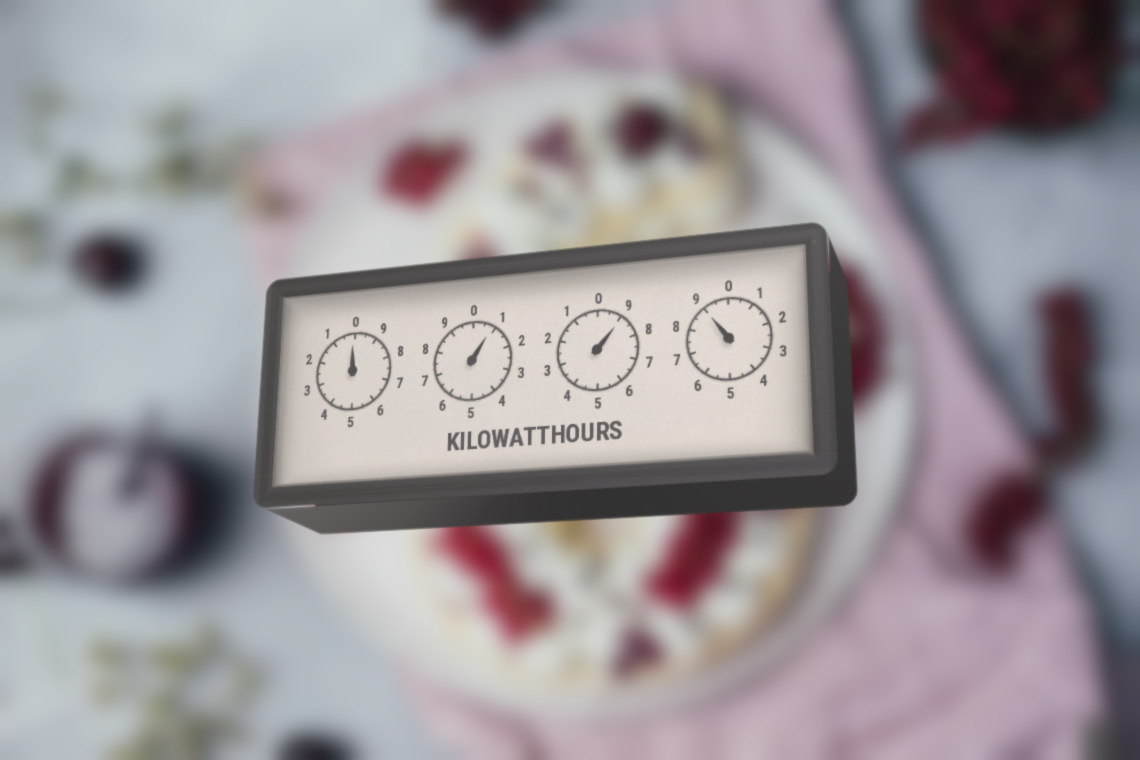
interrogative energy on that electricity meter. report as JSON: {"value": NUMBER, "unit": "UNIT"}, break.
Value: {"value": 89, "unit": "kWh"}
